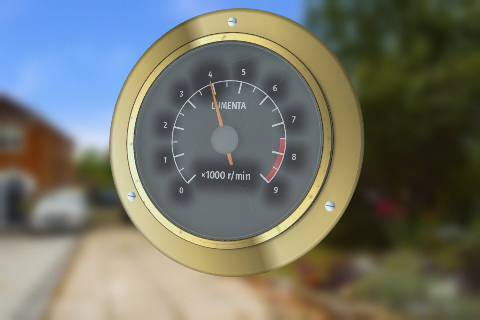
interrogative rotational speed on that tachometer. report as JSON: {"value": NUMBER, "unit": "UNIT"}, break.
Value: {"value": 4000, "unit": "rpm"}
